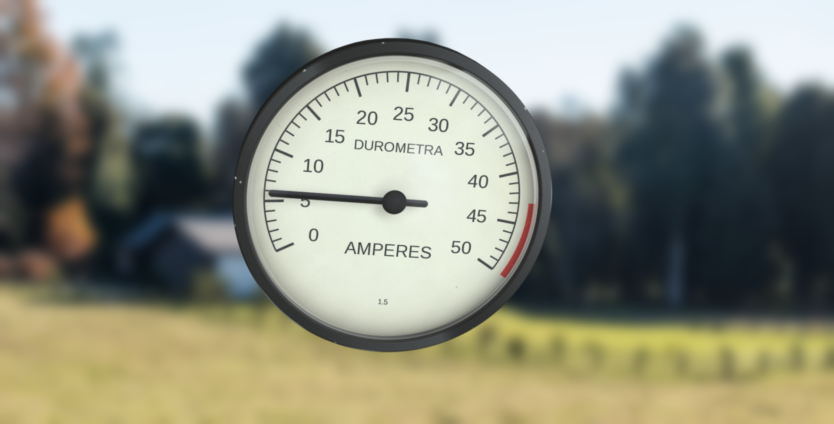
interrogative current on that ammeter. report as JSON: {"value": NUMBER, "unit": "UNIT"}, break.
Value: {"value": 6, "unit": "A"}
